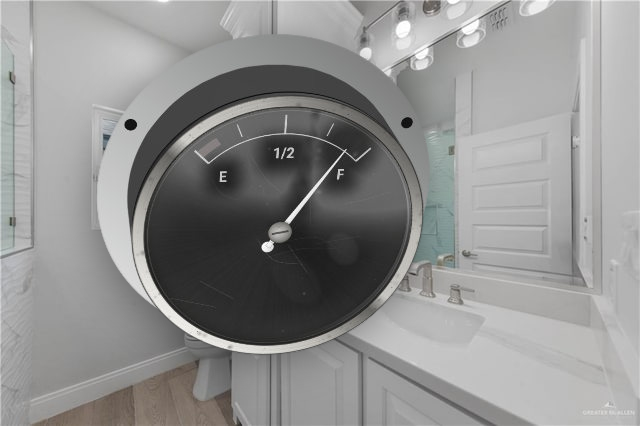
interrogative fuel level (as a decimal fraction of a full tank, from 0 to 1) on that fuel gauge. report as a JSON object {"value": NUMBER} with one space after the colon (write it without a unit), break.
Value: {"value": 0.875}
